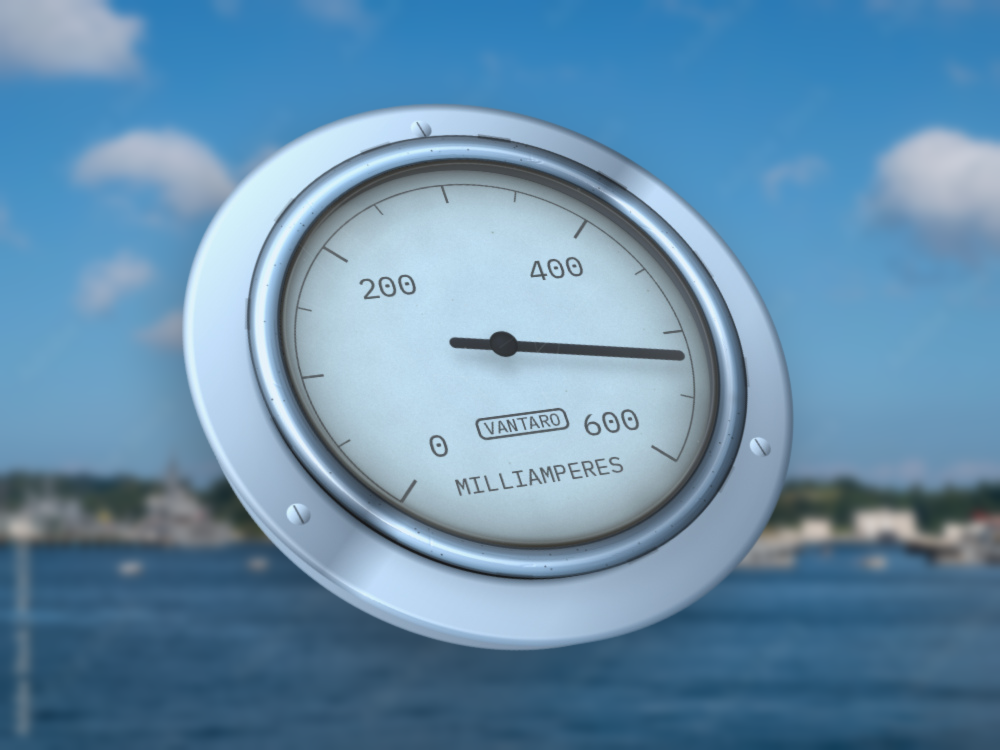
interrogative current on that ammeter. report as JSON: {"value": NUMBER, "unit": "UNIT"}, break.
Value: {"value": 525, "unit": "mA"}
